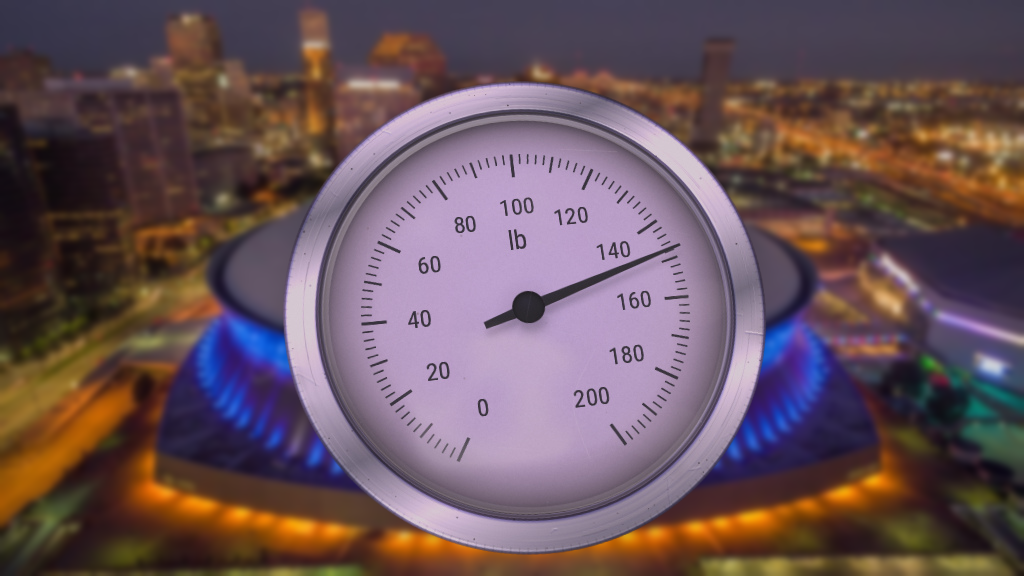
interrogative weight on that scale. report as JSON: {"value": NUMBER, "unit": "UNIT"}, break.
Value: {"value": 148, "unit": "lb"}
